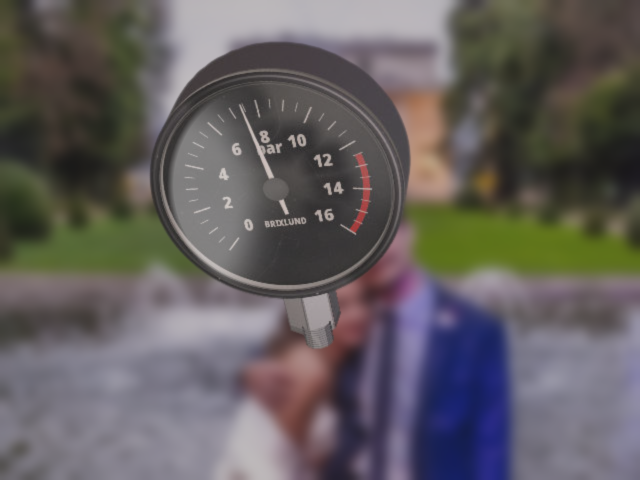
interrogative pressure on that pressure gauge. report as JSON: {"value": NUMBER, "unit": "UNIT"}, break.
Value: {"value": 7.5, "unit": "bar"}
